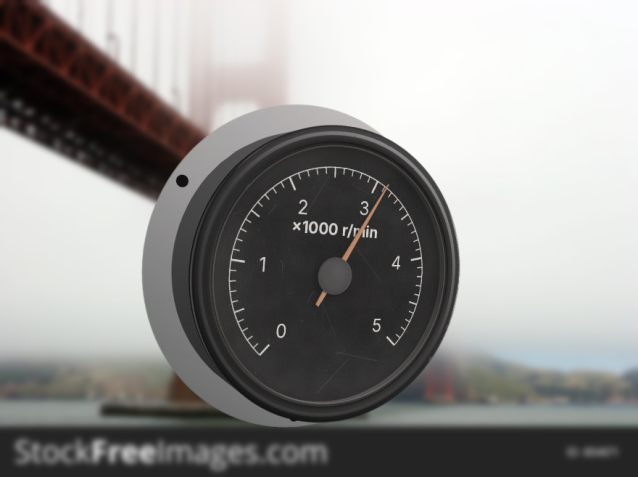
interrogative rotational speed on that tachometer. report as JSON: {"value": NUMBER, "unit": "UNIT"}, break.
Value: {"value": 3100, "unit": "rpm"}
